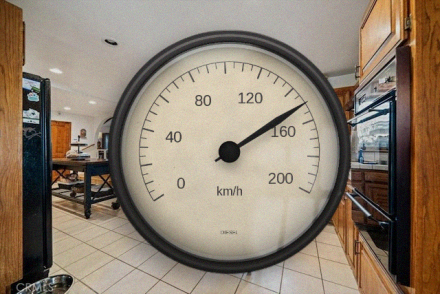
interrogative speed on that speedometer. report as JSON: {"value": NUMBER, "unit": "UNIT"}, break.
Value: {"value": 150, "unit": "km/h"}
